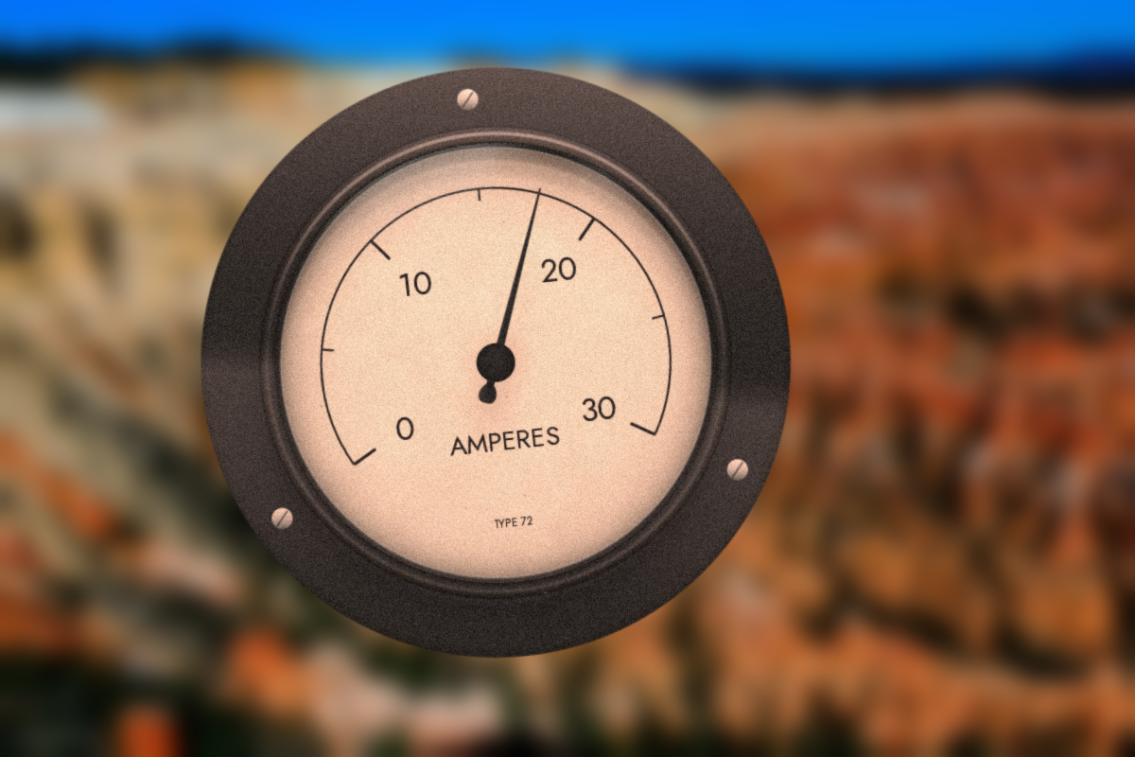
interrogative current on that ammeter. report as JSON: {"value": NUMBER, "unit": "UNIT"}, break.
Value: {"value": 17.5, "unit": "A"}
